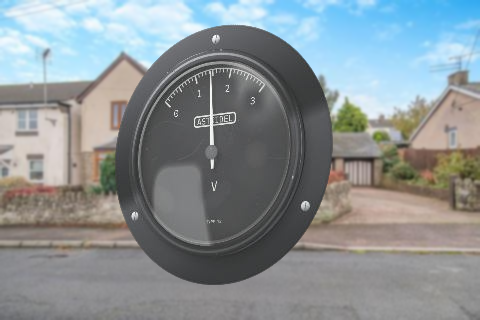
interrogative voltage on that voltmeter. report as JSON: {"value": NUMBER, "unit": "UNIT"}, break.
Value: {"value": 1.5, "unit": "V"}
